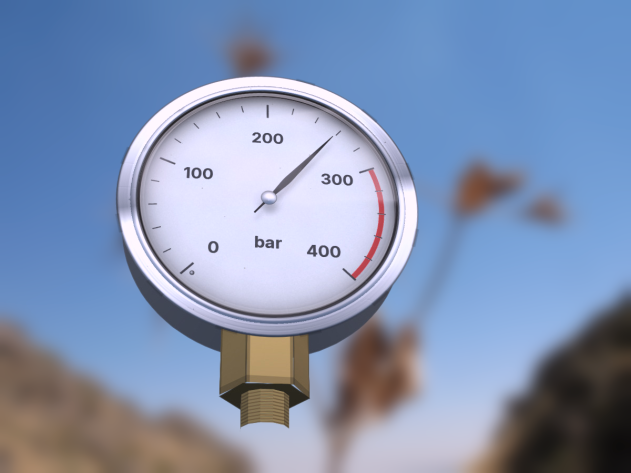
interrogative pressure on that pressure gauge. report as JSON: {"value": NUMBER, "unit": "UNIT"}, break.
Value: {"value": 260, "unit": "bar"}
